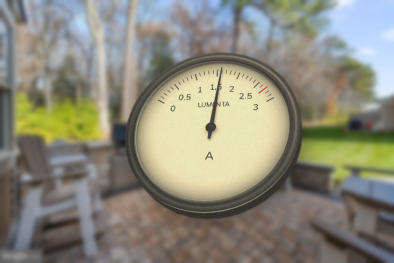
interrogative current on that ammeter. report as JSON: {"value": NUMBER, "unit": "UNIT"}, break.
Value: {"value": 1.6, "unit": "A"}
